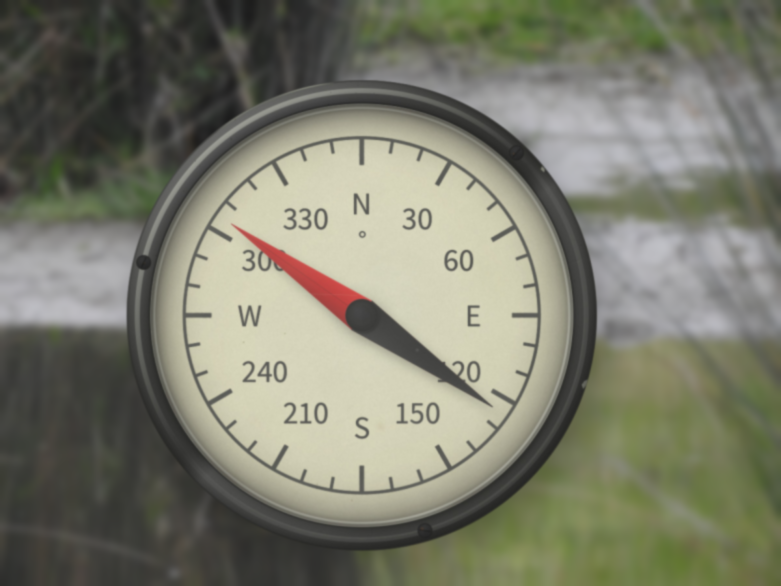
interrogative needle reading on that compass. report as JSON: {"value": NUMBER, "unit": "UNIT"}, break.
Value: {"value": 305, "unit": "°"}
